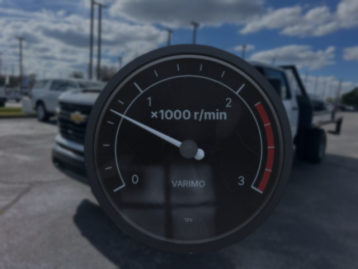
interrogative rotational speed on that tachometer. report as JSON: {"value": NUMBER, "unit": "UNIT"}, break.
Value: {"value": 700, "unit": "rpm"}
